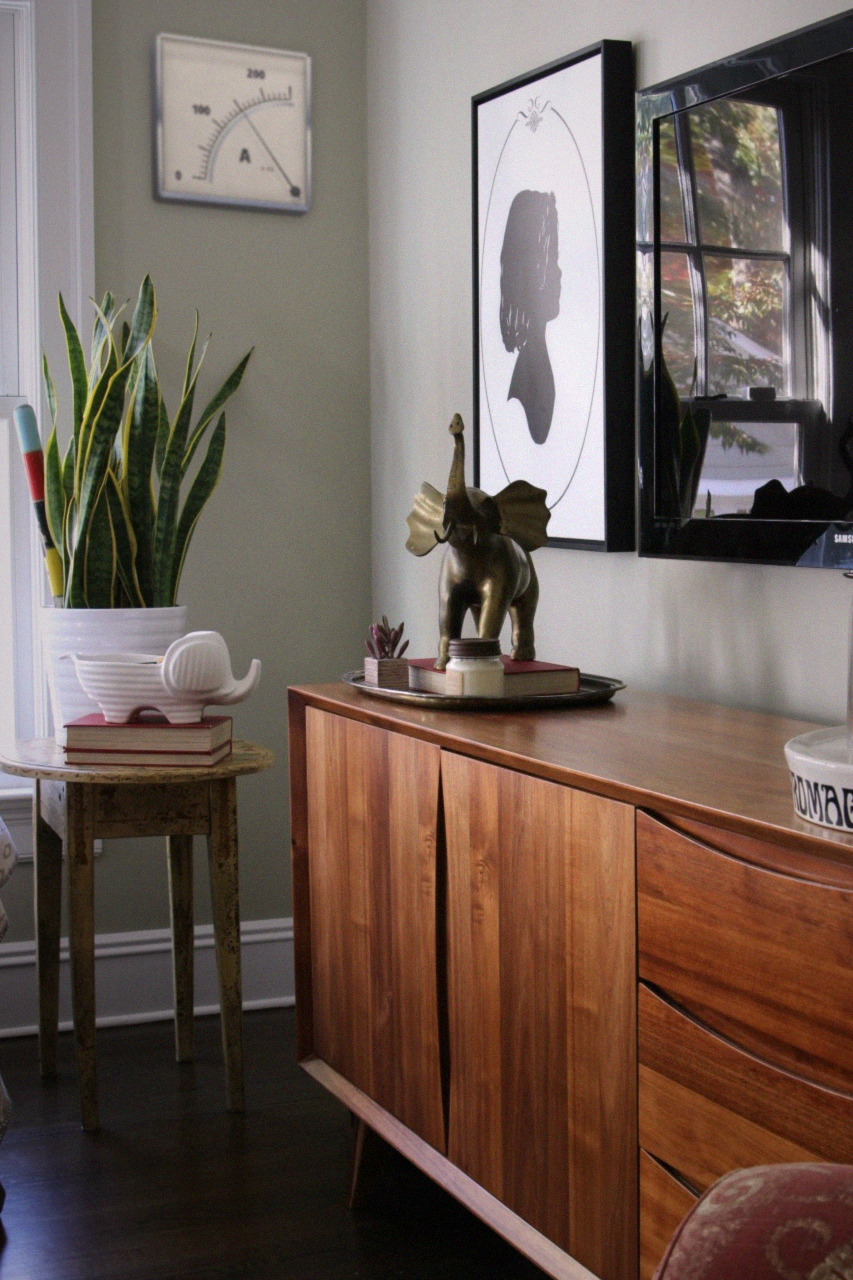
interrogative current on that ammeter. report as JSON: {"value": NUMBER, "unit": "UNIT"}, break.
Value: {"value": 150, "unit": "A"}
